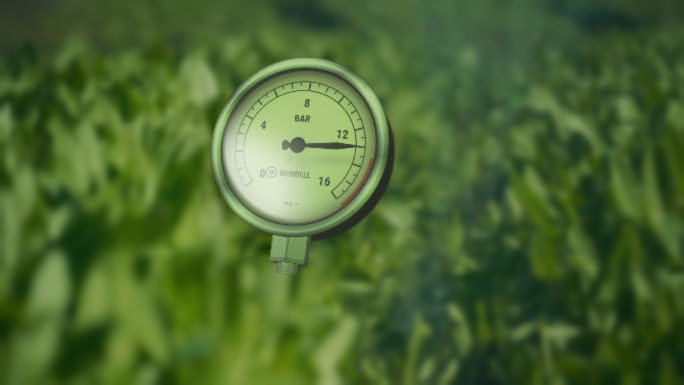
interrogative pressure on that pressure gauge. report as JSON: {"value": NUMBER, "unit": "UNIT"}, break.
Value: {"value": 13, "unit": "bar"}
